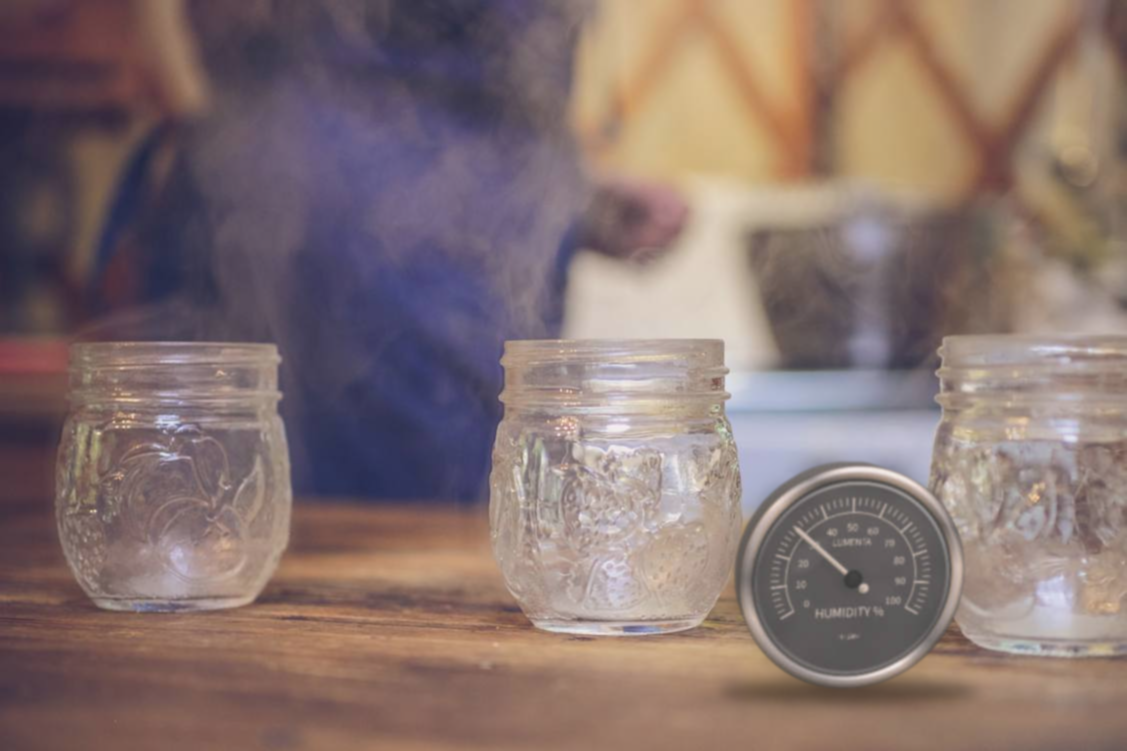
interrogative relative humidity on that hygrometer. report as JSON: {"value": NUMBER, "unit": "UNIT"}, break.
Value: {"value": 30, "unit": "%"}
